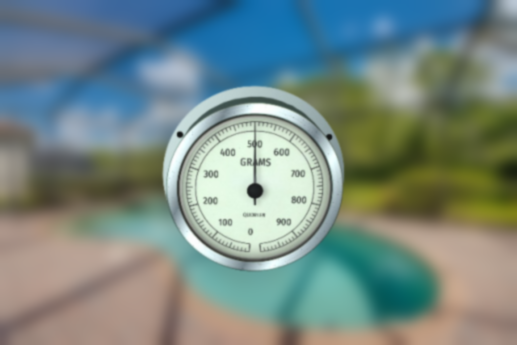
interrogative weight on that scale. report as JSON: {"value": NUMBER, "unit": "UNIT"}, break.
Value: {"value": 500, "unit": "g"}
